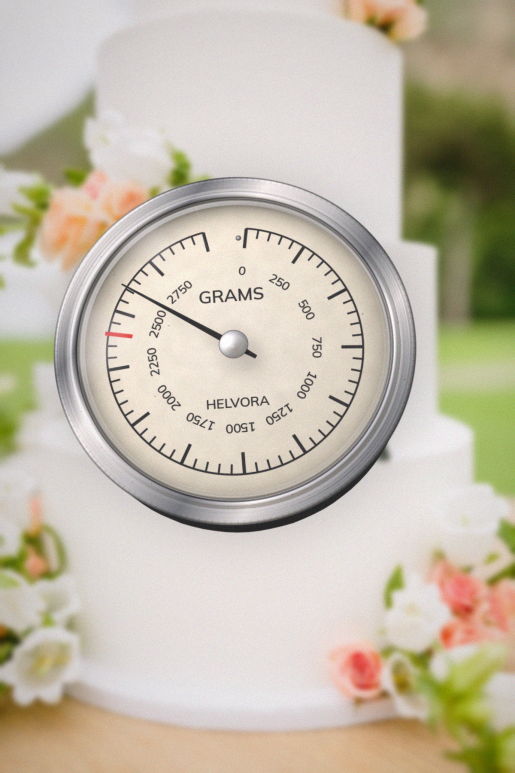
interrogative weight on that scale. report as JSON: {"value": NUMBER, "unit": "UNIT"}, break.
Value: {"value": 2600, "unit": "g"}
